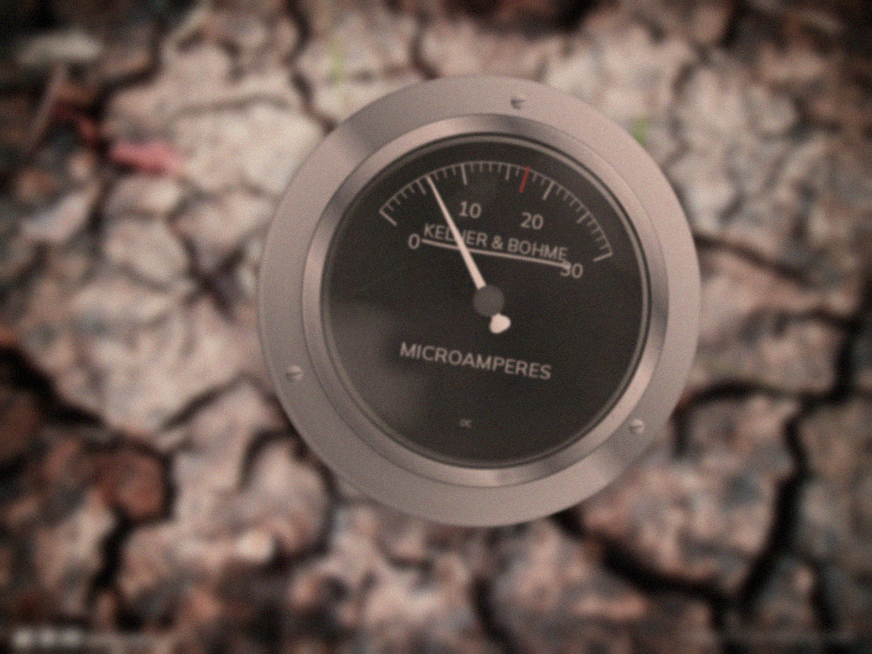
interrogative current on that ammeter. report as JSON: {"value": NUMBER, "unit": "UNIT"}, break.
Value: {"value": 6, "unit": "µA"}
